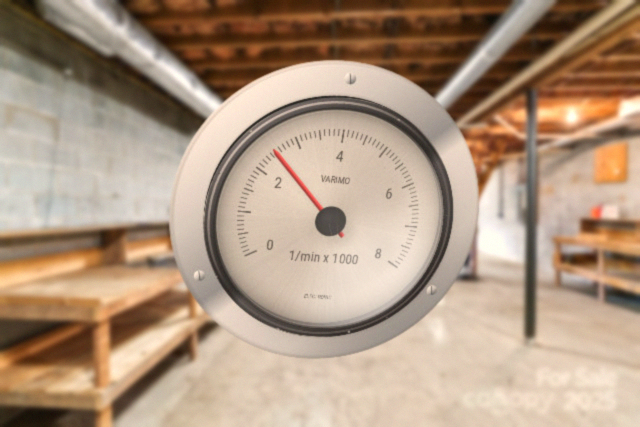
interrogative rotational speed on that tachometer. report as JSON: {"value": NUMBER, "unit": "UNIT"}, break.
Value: {"value": 2500, "unit": "rpm"}
